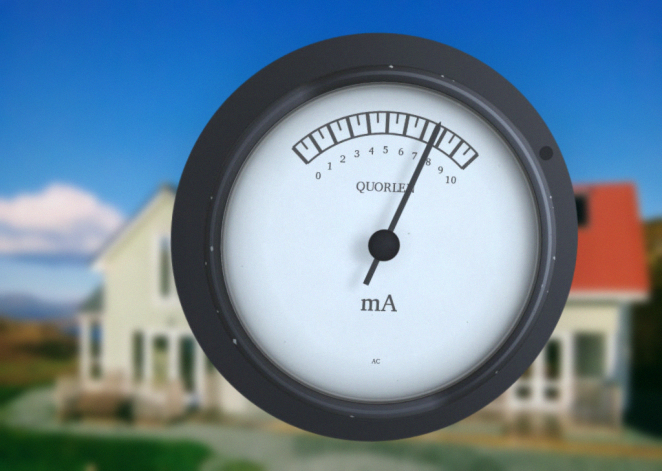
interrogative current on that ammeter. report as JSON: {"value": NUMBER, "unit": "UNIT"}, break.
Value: {"value": 7.5, "unit": "mA"}
